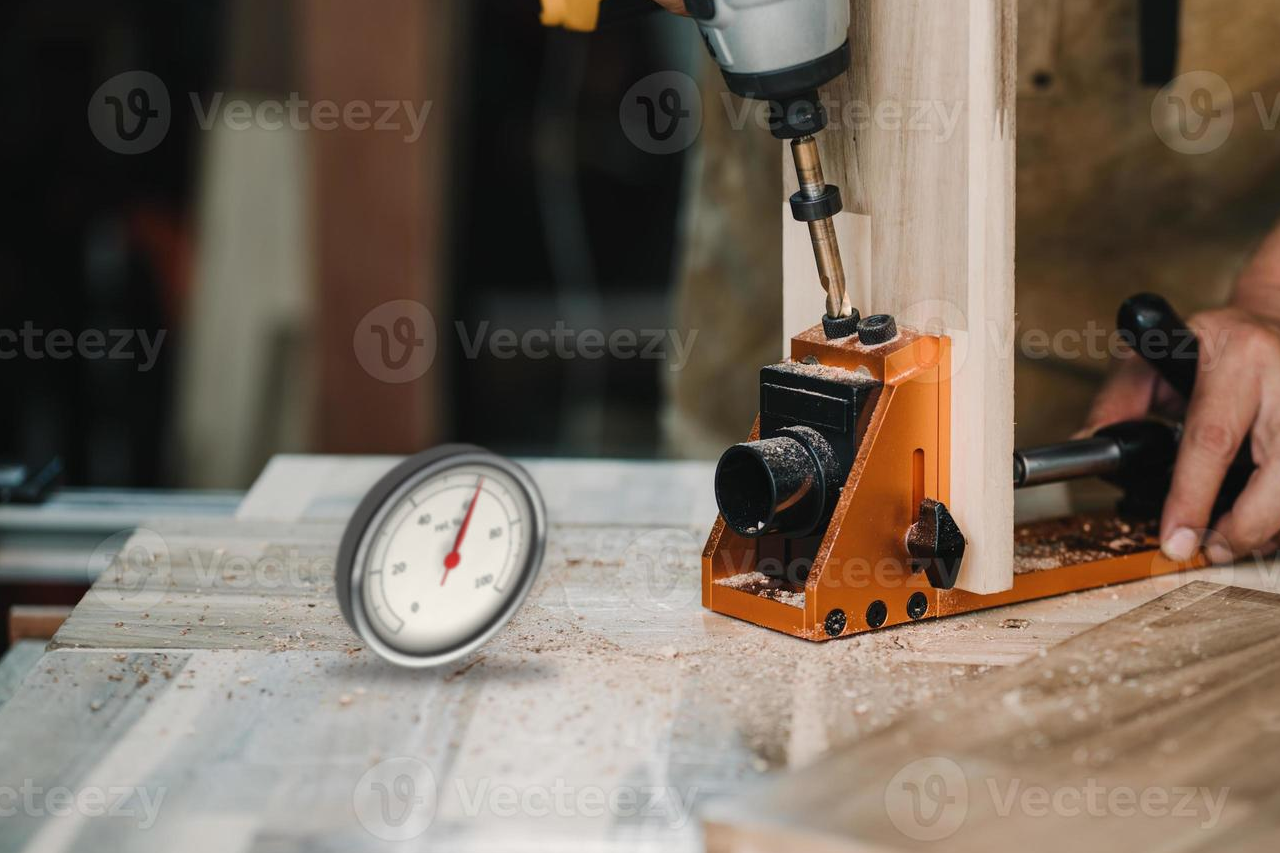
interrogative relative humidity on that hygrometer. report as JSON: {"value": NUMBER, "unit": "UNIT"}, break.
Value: {"value": 60, "unit": "%"}
